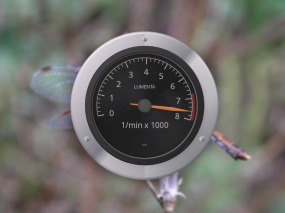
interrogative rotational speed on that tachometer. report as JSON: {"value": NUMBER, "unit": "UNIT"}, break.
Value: {"value": 7600, "unit": "rpm"}
